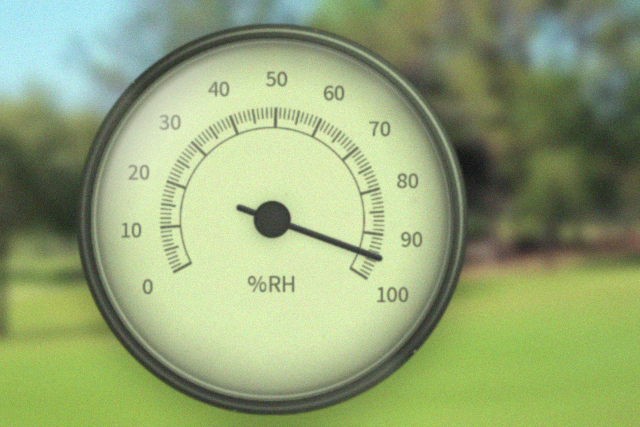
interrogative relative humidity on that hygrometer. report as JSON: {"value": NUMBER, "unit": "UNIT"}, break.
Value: {"value": 95, "unit": "%"}
